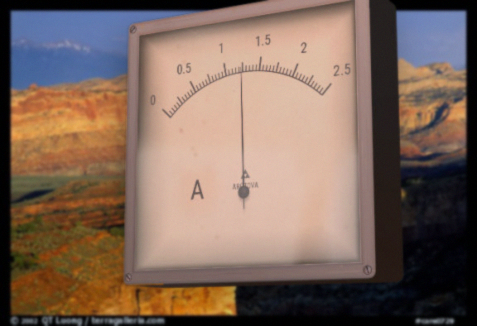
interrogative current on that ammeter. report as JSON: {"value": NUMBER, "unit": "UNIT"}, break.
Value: {"value": 1.25, "unit": "A"}
